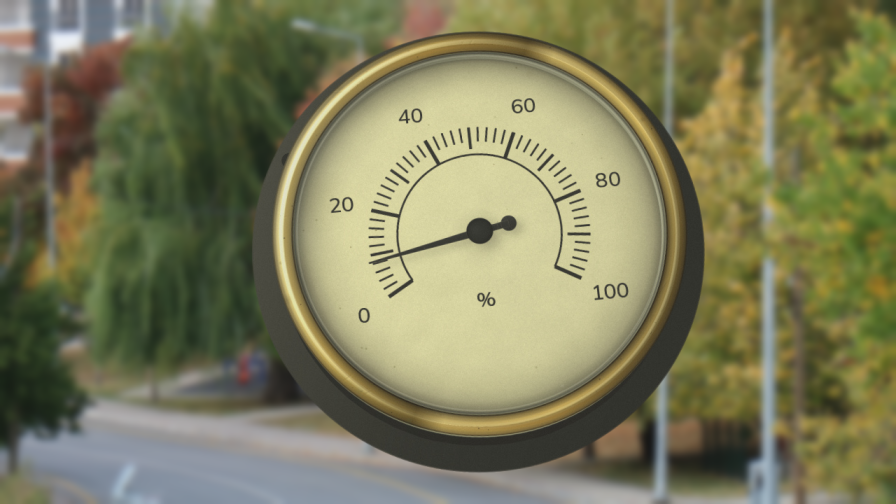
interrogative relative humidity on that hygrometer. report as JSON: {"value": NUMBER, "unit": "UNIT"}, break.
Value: {"value": 8, "unit": "%"}
